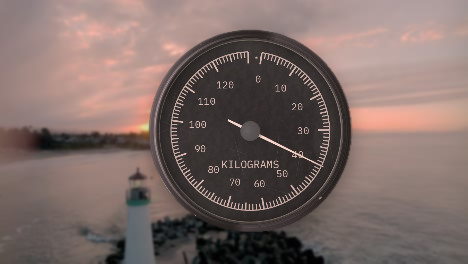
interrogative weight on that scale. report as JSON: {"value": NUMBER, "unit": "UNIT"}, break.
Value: {"value": 40, "unit": "kg"}
